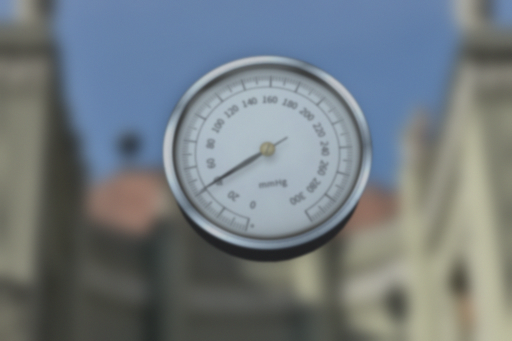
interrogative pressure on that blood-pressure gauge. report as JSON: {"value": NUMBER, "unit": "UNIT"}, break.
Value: {"value": 40, "unit": "mmHg"}
